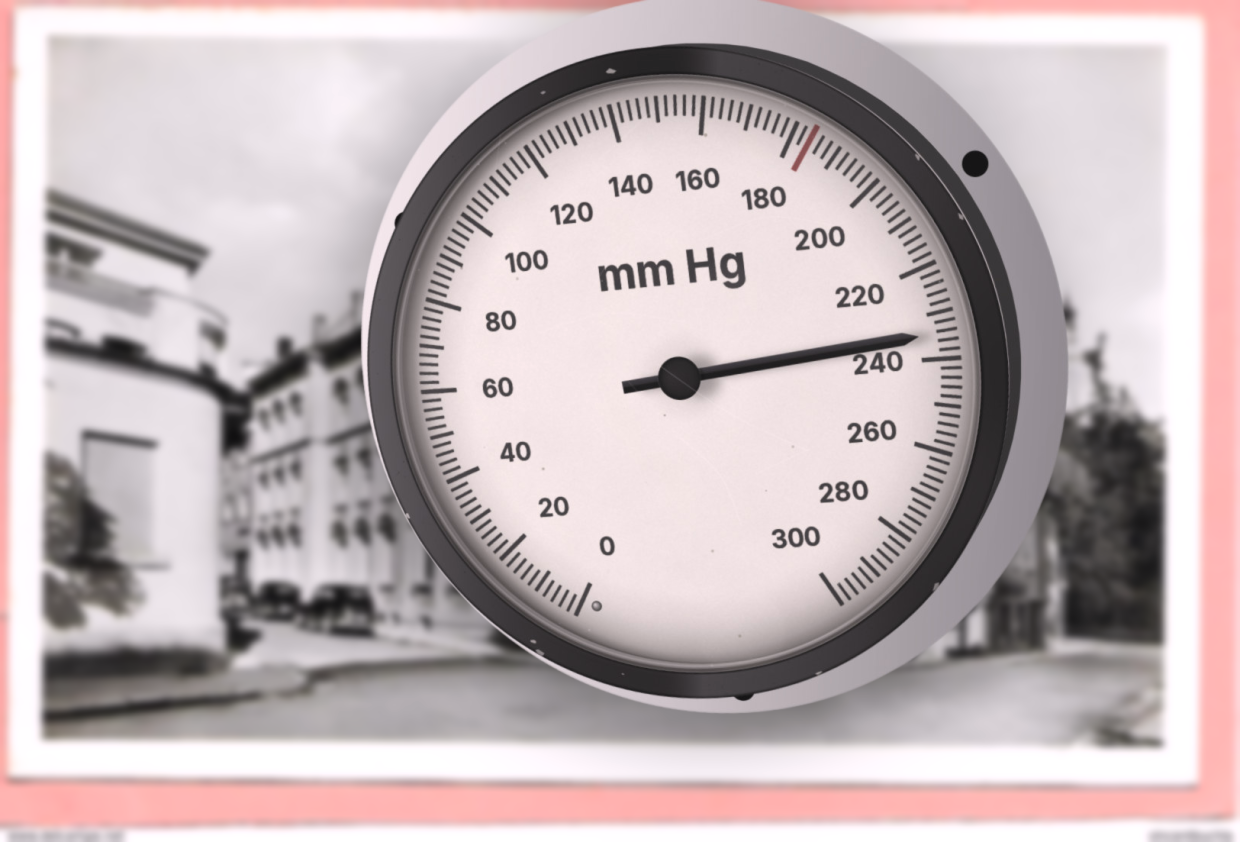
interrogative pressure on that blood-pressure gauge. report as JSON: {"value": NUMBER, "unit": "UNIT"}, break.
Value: {"value": 234, "unit": "mmHg"}
